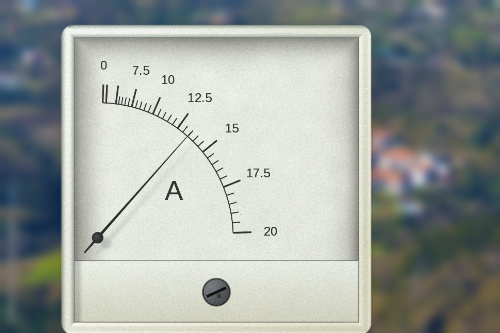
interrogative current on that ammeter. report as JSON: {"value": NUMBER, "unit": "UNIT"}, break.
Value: {"value": 13.5, "unit": "A"}
